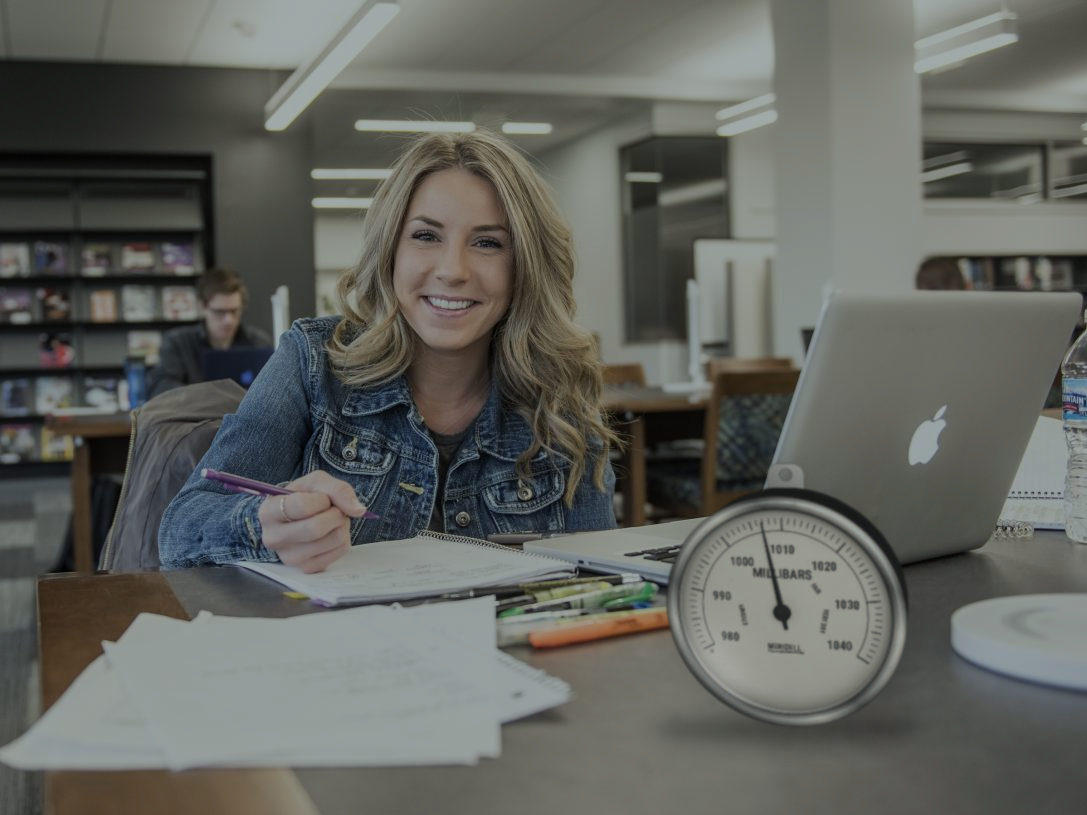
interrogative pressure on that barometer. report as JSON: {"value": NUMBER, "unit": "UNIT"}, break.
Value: {"value": 1007, "unit": "mbar"}
